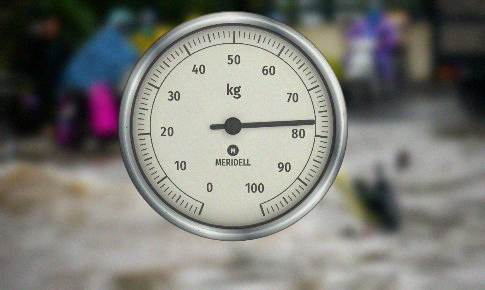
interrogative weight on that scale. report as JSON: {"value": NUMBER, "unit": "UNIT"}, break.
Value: {"value": 77, "unit": "kg"}
